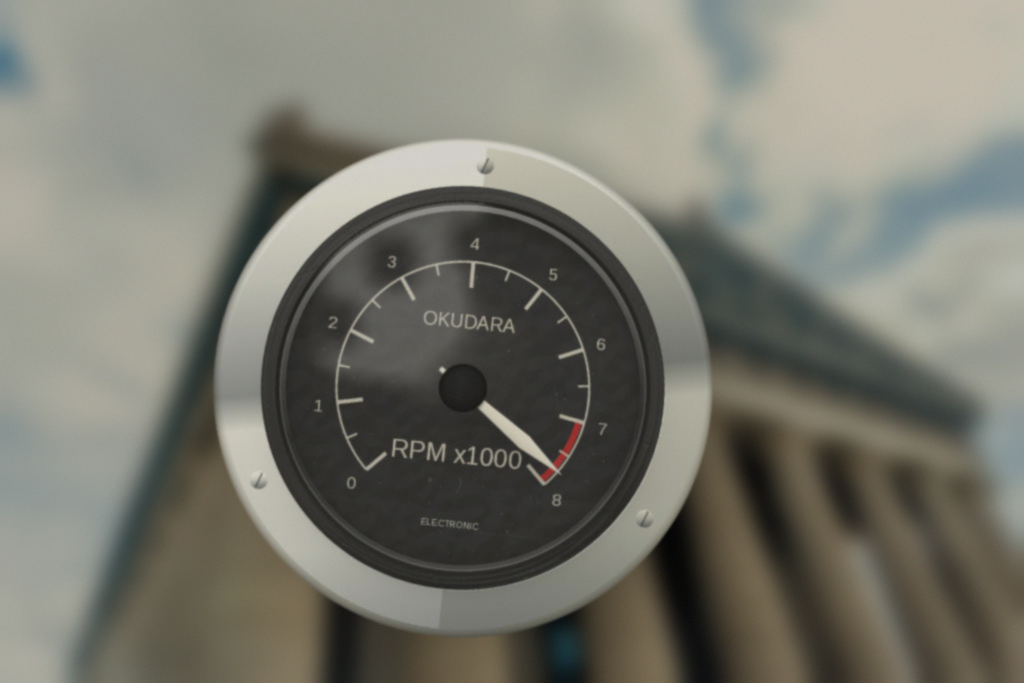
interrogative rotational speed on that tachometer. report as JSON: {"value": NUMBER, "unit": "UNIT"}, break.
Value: {"value": 7750, "unit": "rpm"}
